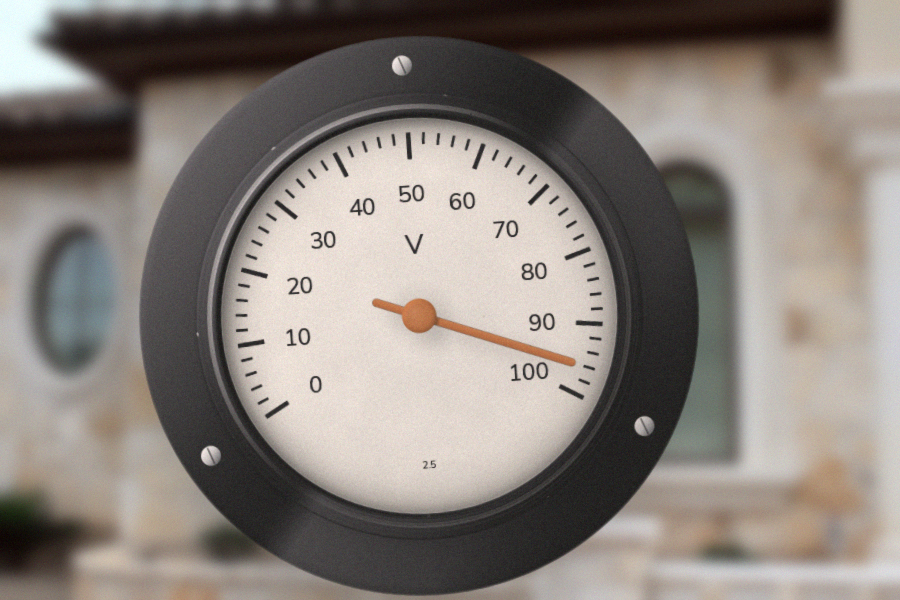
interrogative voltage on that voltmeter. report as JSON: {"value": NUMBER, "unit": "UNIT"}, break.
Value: {"value": 96, "unit": "V"}
